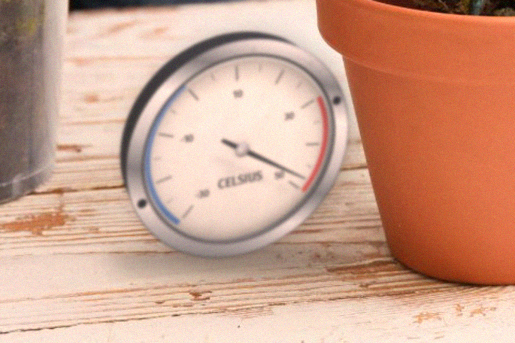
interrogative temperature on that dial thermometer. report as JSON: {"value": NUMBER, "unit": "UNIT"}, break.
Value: {"value": 47.5, "unit": "°C"}
